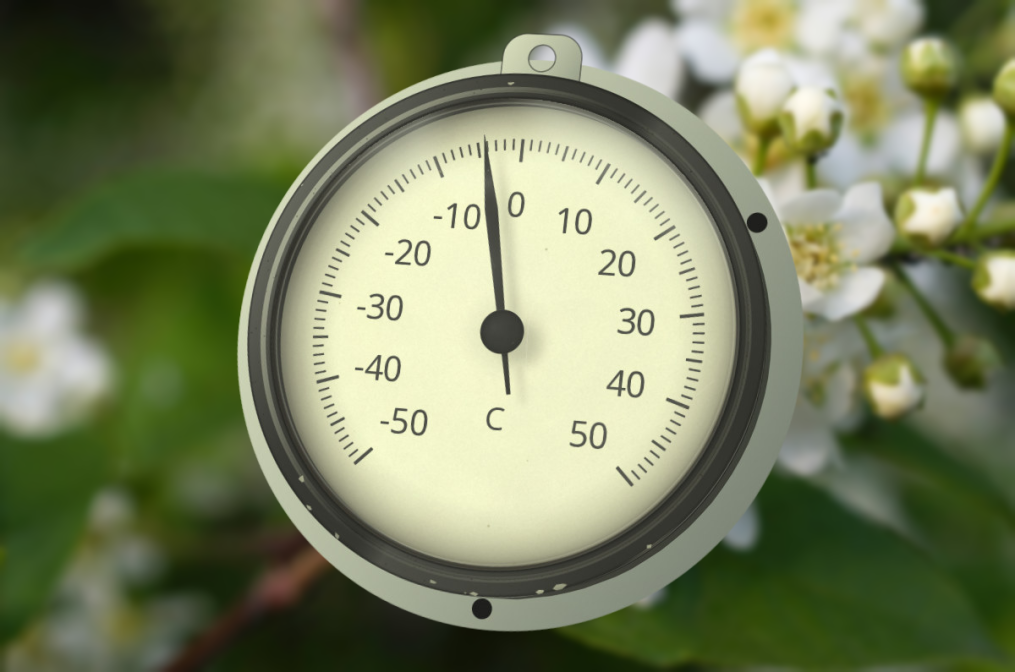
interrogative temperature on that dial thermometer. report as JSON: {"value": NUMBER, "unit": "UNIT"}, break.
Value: {"value": -4, "unit": "°C"}
